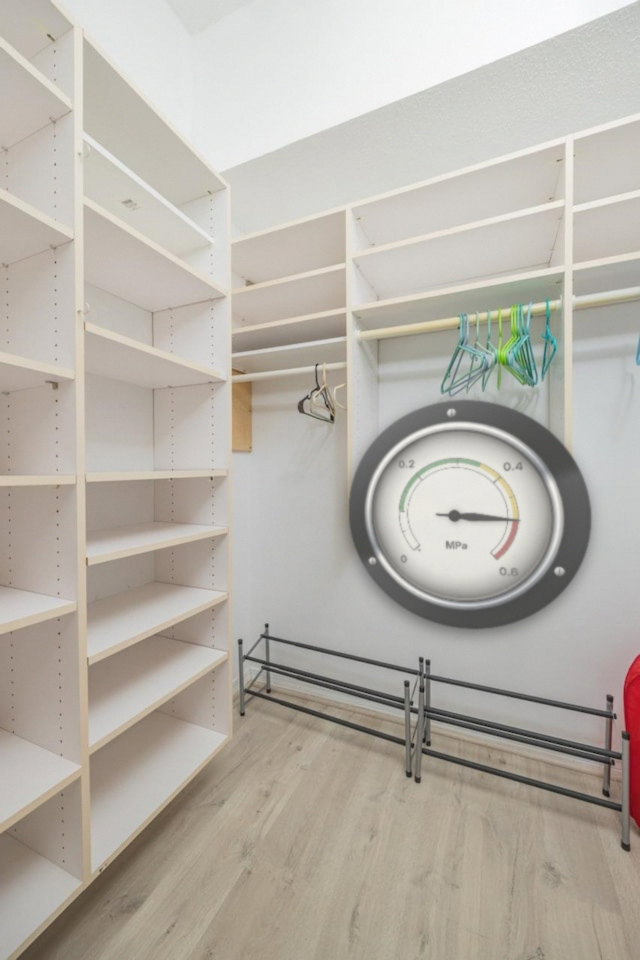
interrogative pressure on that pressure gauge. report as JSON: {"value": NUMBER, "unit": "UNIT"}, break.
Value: {"value": 0.5, "unit": "MPa"}
